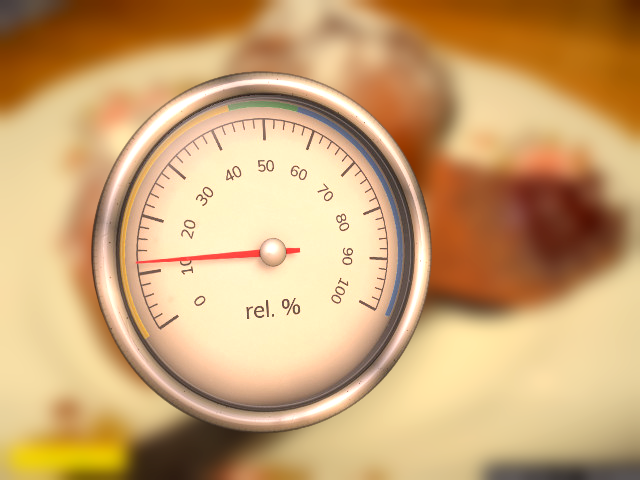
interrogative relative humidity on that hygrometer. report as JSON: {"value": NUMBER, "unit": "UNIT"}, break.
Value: {"value": 12, "unit": "%"}
